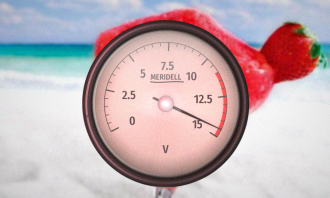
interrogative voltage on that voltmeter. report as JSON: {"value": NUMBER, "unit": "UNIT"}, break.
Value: {"value": 14.5, "unit": "V"}
